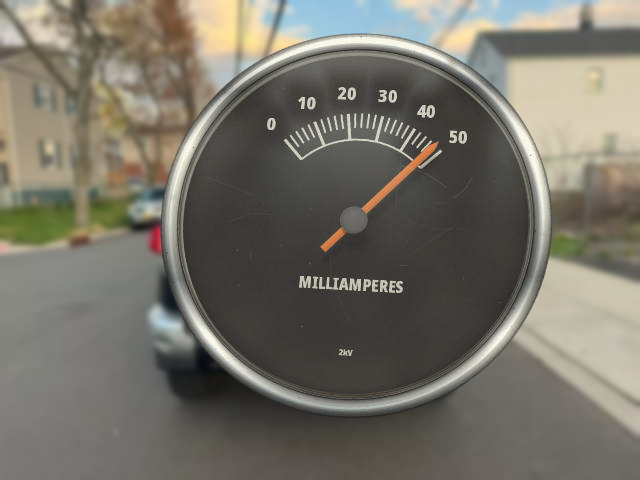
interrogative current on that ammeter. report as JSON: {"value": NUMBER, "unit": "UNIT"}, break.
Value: {"value": 48, "unit": "mA"}
